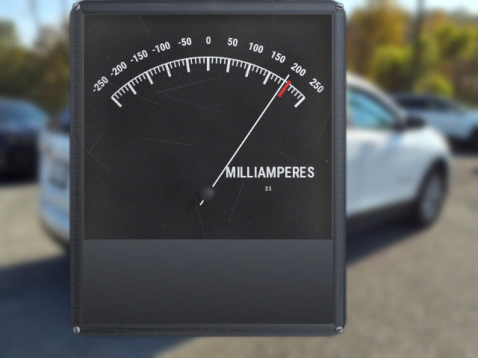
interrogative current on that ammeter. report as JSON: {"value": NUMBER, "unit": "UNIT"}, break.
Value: {"value": 190, "unit": "mA"}
